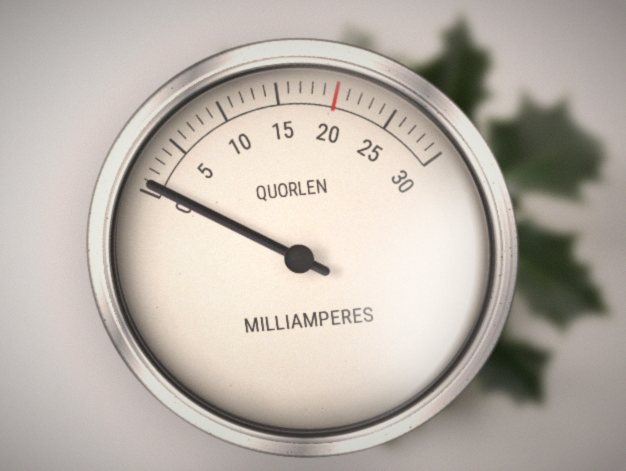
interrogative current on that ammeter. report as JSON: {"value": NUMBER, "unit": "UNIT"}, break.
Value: {"value": 1, "unit": "mA"}
